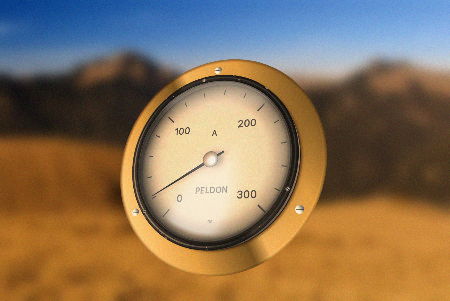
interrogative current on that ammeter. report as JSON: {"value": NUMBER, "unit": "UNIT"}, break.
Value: {"value": 20, "unit": "A"}
